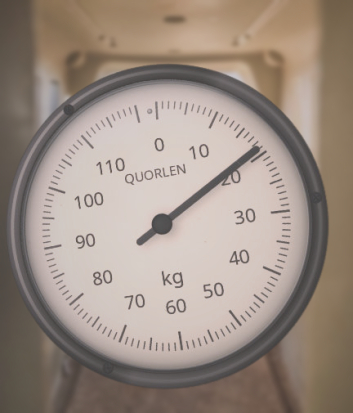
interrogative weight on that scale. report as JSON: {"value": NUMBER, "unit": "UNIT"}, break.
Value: {"value": 19, "unit": "kg"}
